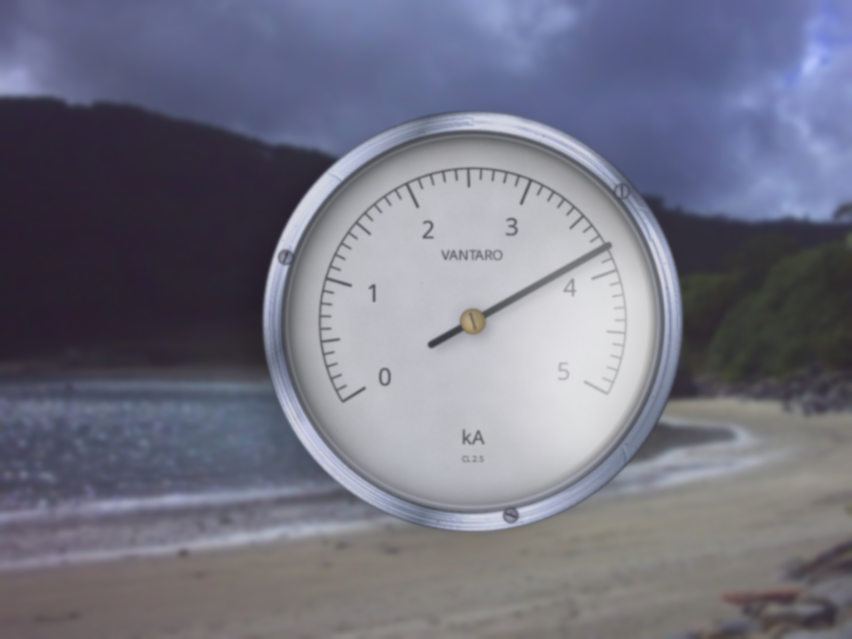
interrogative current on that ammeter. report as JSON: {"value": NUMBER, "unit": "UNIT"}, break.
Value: {"value": 3.8, "unit": "kA"}
